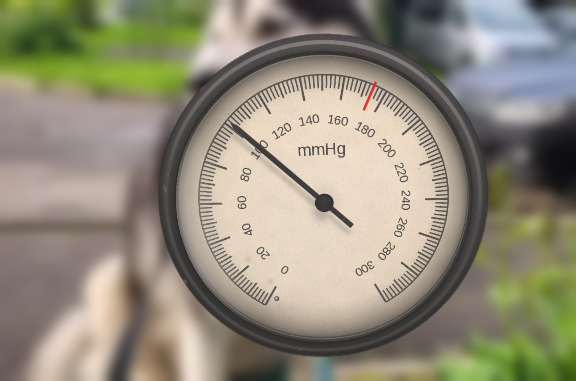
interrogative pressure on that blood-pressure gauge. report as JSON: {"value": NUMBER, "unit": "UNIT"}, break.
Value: {"value": 102, "unit": "mmHg"}
